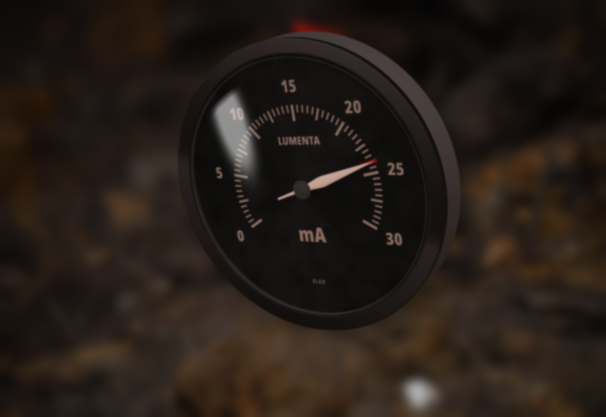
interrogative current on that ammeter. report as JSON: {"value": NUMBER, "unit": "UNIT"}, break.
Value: {"value": 24, "unit": "mA"}
